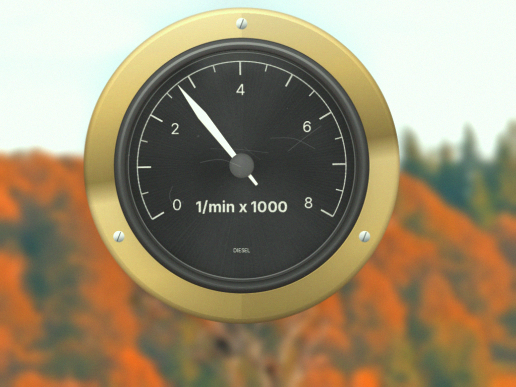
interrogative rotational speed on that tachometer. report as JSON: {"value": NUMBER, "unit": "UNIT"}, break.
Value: {"value": 2750, "unit": "rpm"}
